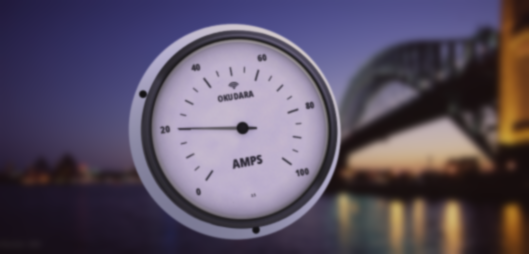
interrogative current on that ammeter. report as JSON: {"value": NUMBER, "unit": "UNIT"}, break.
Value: {"value": 20, "unit": "A"}
